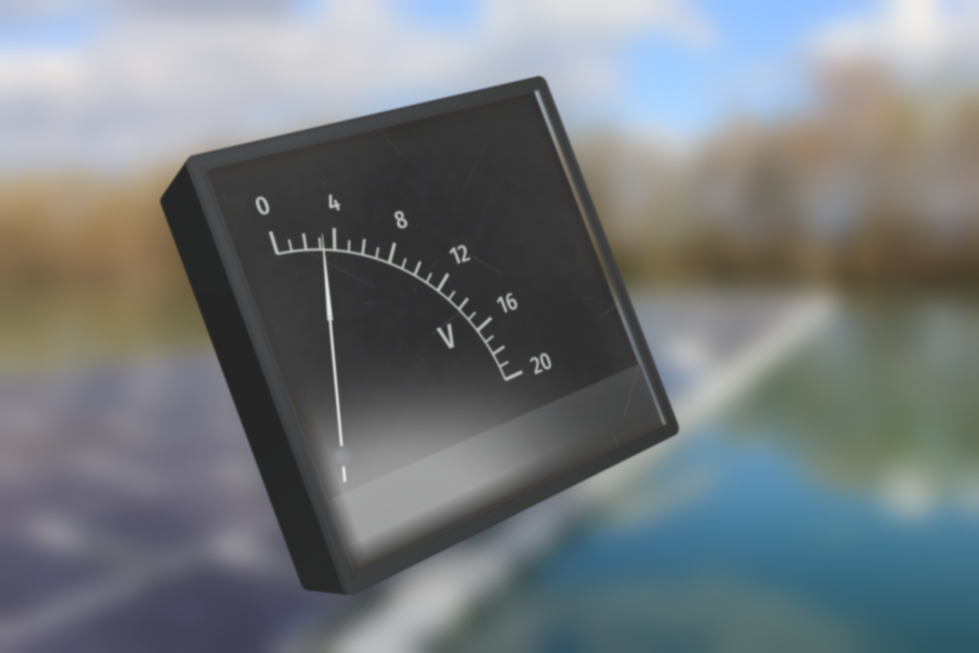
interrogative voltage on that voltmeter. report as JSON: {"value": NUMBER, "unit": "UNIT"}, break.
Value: {"value": 3, "unit": "V"}
